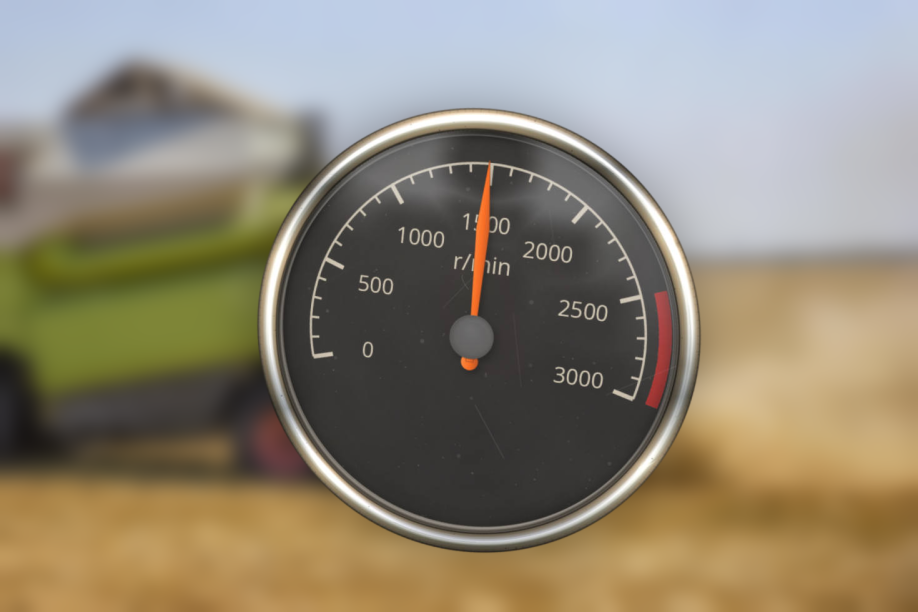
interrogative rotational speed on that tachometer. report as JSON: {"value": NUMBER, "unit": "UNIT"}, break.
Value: {"value": 1500, "unit": "rpm"}
